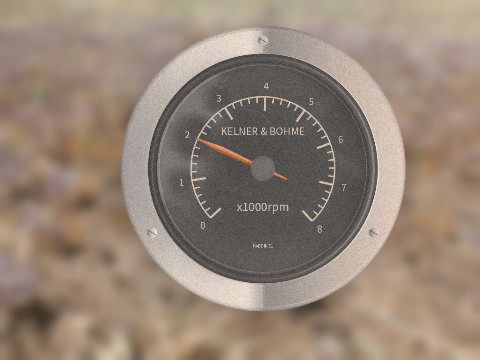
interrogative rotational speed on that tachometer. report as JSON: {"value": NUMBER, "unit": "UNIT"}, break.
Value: {"value": 2000, "unit": "rpm"}
